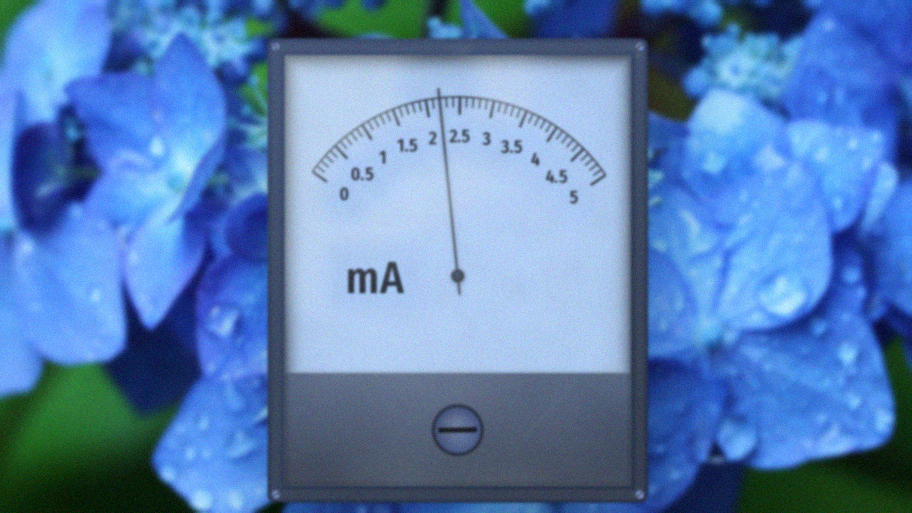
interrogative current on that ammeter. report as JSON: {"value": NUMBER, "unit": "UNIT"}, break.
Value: {"value": 2.2, "unit": "mA"}
